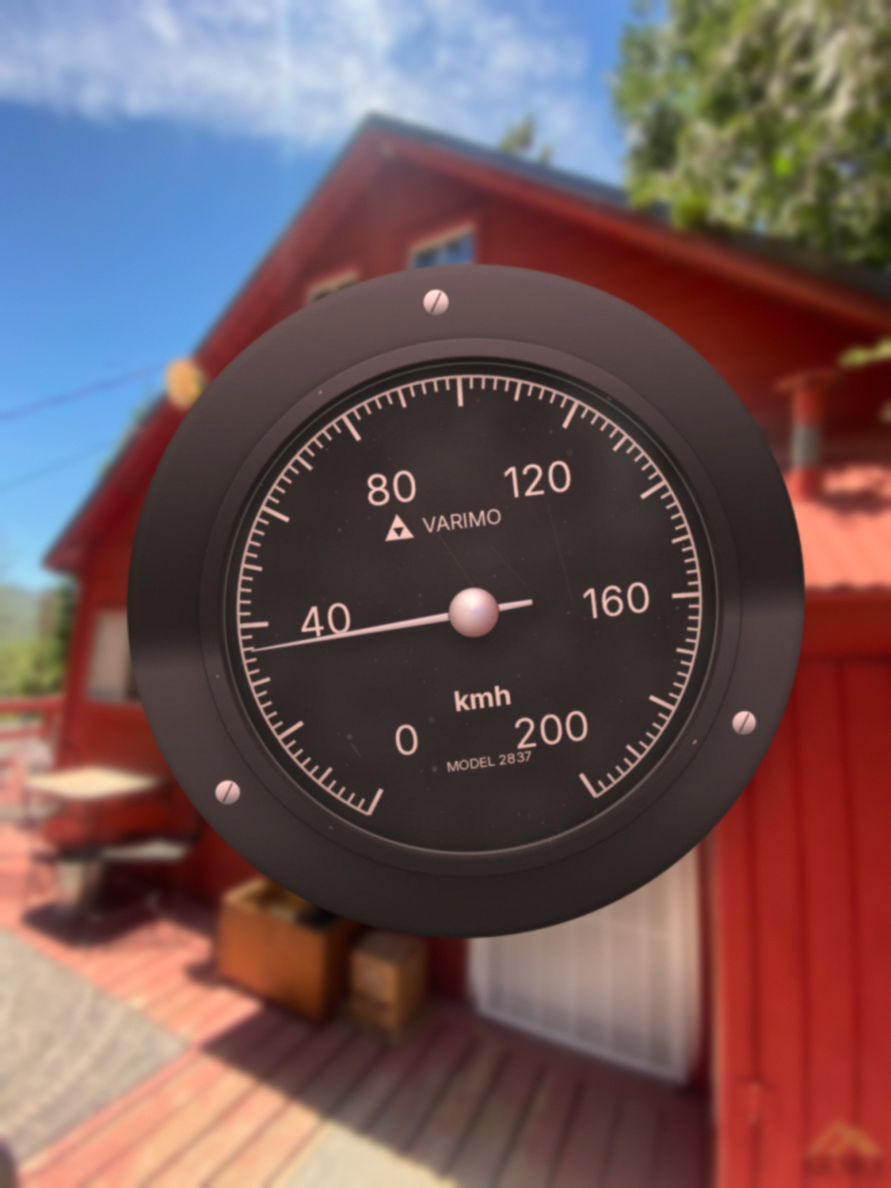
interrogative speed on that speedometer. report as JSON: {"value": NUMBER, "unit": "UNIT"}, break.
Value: {"value": 36, "unit": "km/h"}
